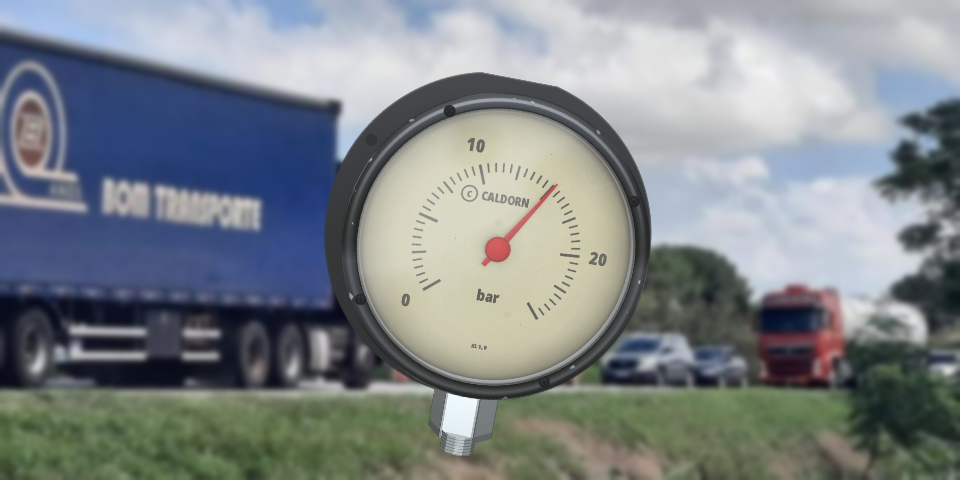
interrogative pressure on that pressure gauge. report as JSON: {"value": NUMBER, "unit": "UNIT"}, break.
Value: {"value": 15, "unit": "bar"}
